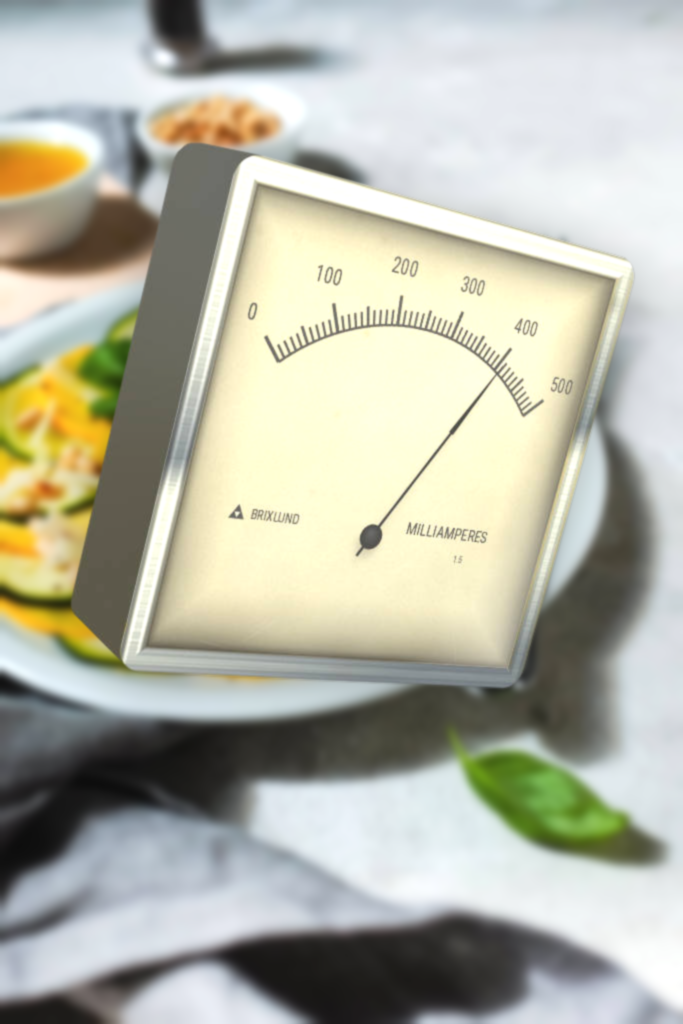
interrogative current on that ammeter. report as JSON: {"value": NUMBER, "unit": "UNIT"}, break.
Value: {"value": 400, "unit": "mA"}
